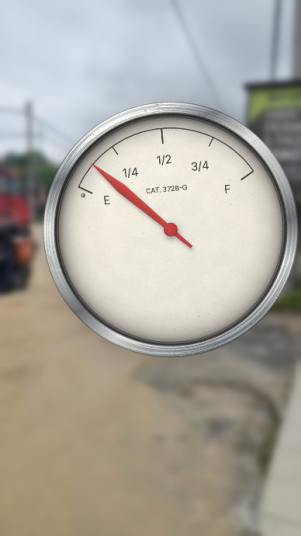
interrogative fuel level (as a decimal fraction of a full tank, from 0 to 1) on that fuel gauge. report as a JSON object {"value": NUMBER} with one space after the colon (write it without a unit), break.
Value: {"value": 0.125}
